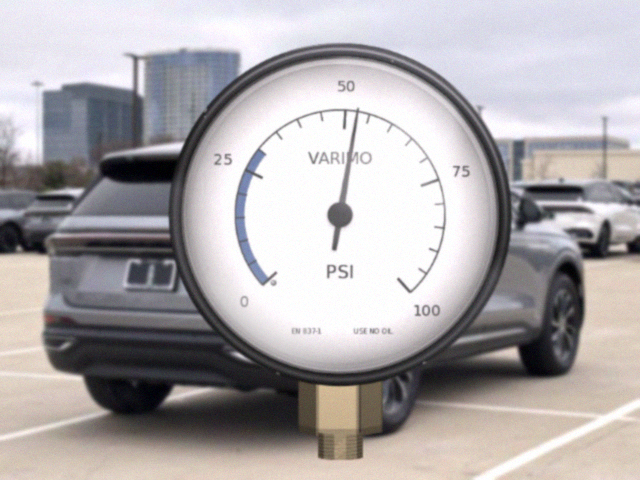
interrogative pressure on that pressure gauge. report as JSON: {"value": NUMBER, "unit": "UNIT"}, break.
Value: {"value": 52.5, "unit": "psi"}
